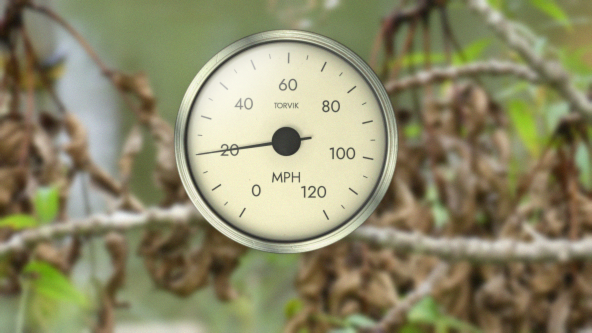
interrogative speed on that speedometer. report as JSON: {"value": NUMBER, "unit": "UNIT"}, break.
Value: {"value": 20, "unit": "mph"}
